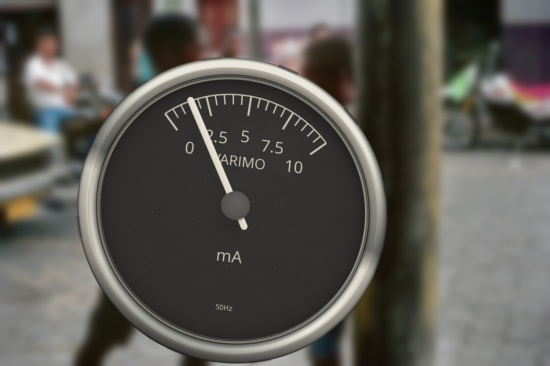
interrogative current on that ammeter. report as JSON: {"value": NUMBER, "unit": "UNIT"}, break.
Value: {"value": 1.5, "unit": "mA"}
